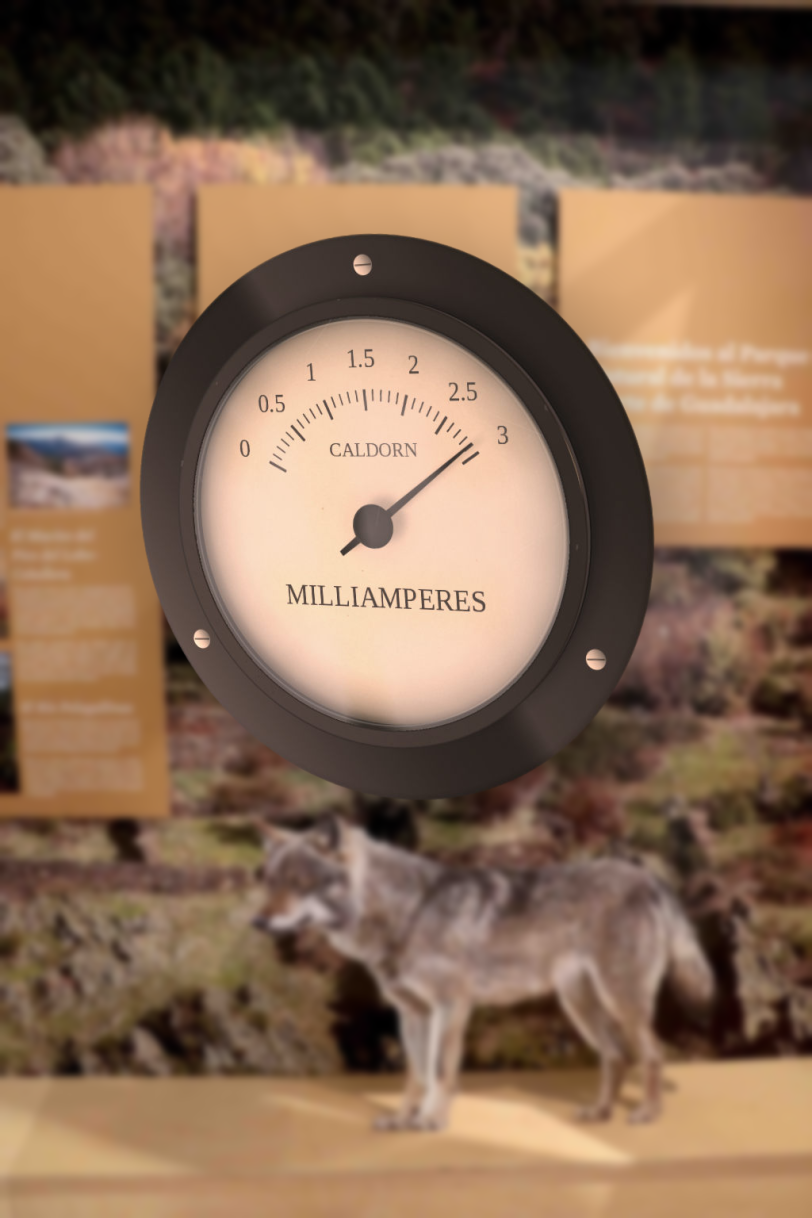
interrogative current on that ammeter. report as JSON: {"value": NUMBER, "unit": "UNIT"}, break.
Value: {"value": 2.9, "unit": "mA"}
